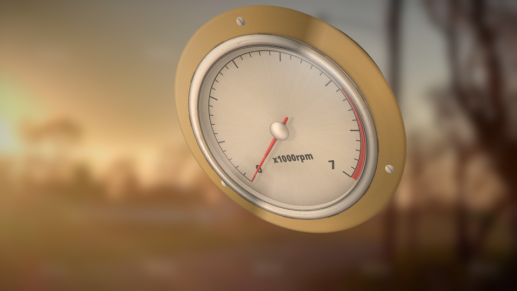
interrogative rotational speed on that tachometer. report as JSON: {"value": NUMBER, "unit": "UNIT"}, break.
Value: {"value": 0, "unit": "rpm"}
